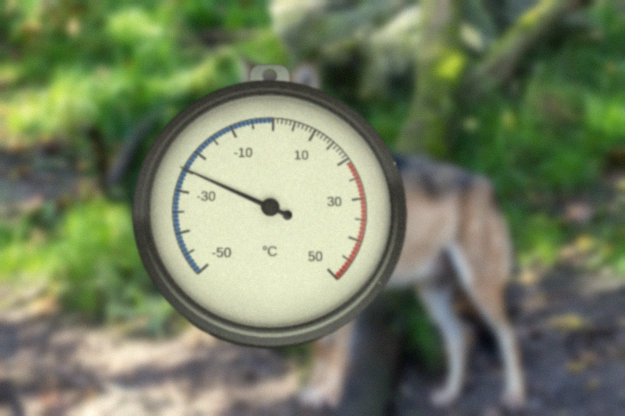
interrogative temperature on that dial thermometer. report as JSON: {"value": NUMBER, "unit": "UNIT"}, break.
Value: {"value": -25, "unit": "°C"}
